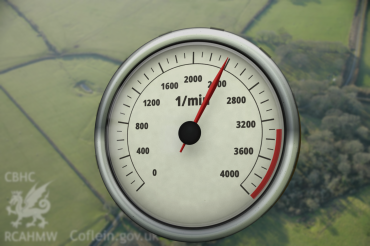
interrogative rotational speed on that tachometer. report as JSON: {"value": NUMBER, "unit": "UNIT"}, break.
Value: {"value": 2400, "unit": "rpm"}
